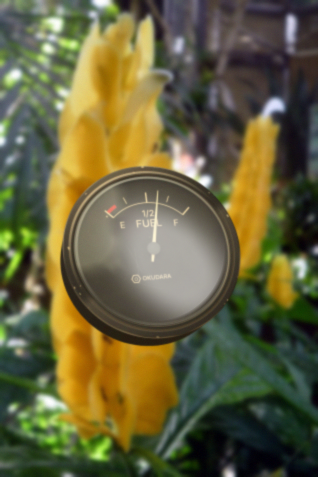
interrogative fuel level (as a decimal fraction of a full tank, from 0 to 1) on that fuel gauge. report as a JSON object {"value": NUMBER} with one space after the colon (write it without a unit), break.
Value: {"value": 0.625}
